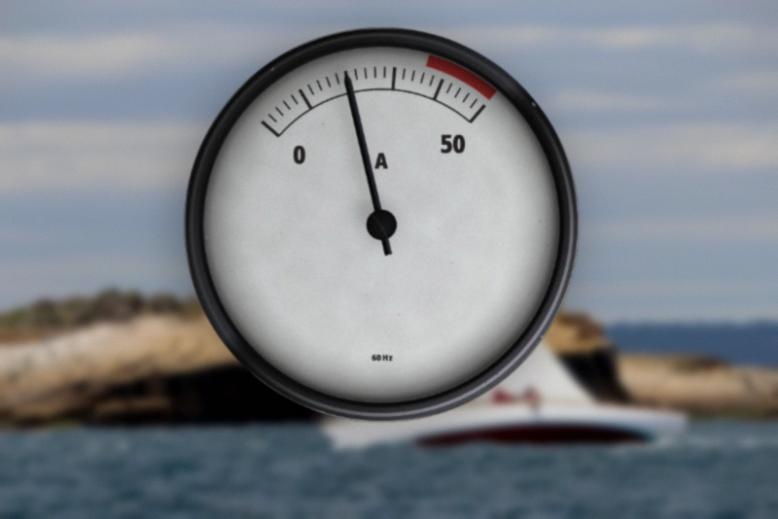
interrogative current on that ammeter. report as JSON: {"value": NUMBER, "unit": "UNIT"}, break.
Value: {"value": 20, "unit": "A"}
